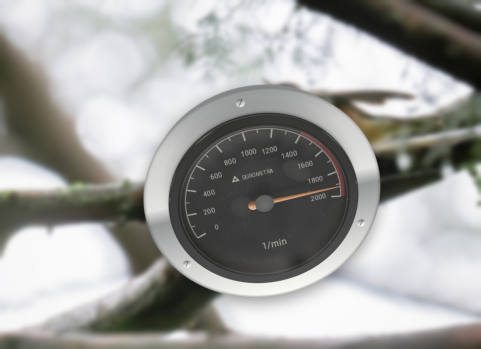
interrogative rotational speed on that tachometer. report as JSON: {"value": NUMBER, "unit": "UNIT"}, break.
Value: {"value": 1900, "unit": "rpm"}
